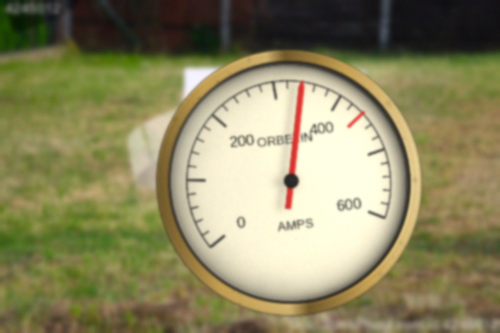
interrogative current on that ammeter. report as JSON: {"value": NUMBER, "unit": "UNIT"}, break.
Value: {"value": 340, "unit": "A"}
